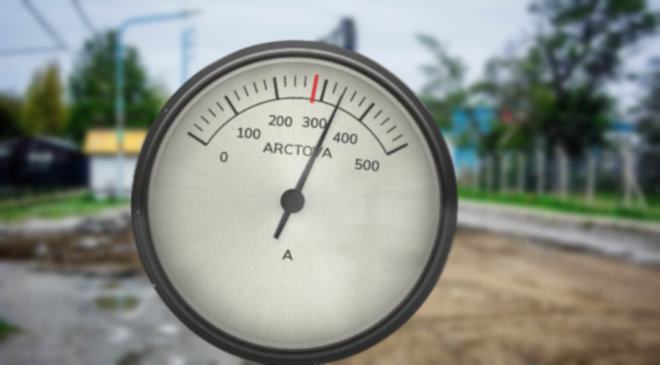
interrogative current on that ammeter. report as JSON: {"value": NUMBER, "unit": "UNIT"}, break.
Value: {"value": 340, "unit": "A"}
